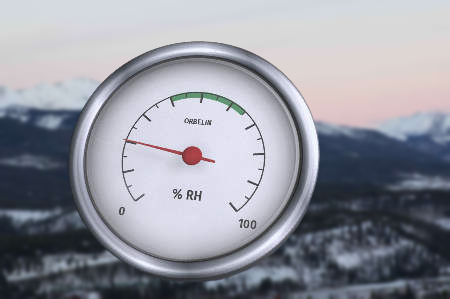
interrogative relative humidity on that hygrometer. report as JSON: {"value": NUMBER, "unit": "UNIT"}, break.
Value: {"value": 20, "unit": "%"}
